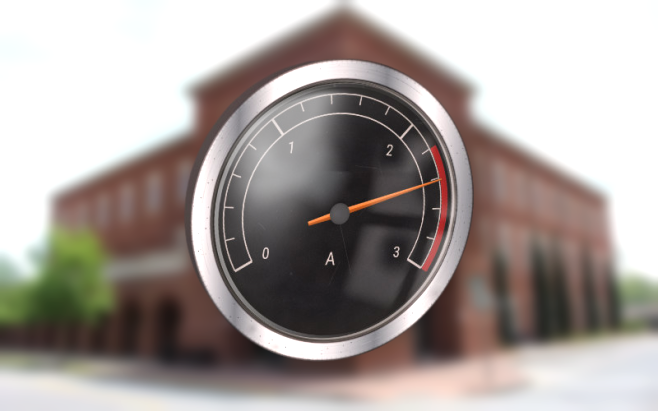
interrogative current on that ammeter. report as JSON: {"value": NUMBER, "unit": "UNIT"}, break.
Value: {"value": 2.4, "unit": "A"}
